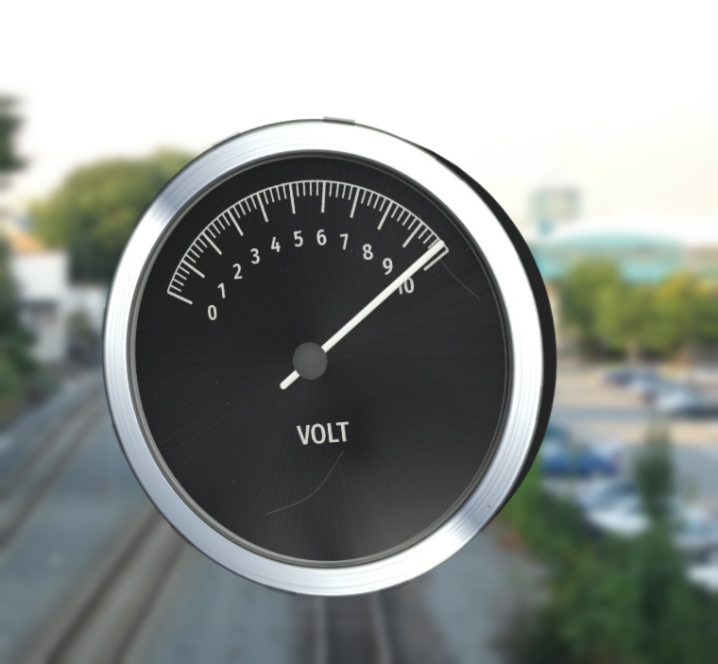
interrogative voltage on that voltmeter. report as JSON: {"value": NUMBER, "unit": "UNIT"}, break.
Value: {"value": 9.8, "unit": "V"}
